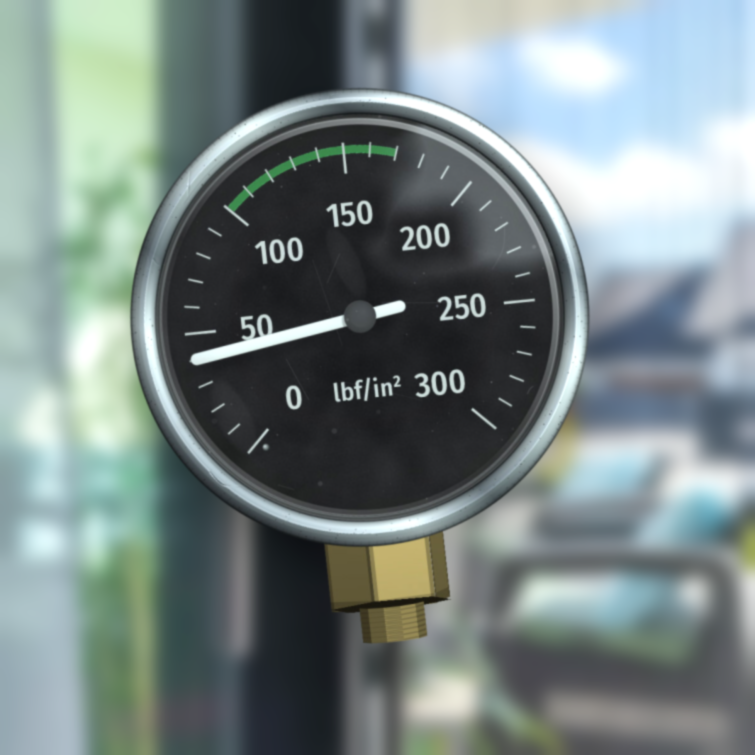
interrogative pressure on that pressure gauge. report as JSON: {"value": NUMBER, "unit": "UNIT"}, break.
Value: {"value": 40, "unit": "psi"}
